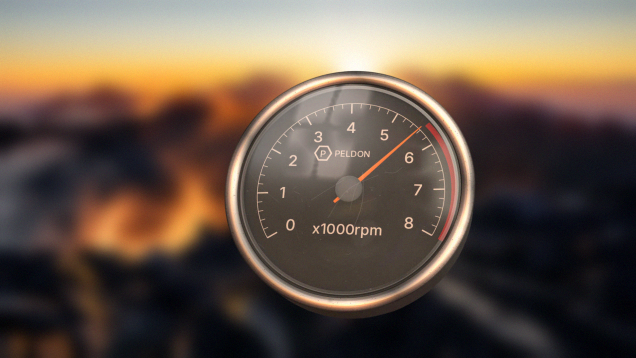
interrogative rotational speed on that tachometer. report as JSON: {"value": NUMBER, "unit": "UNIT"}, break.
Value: {"value": 5600, "unit": "rpm"}
